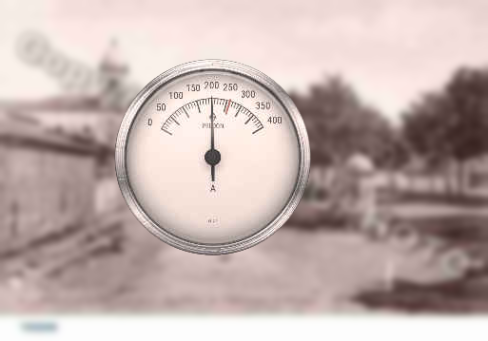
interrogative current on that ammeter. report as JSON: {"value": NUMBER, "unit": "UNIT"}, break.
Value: {"value": 200, "unit": "A"}
